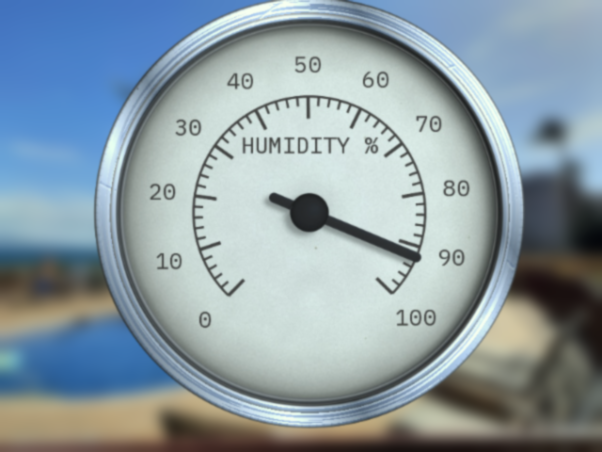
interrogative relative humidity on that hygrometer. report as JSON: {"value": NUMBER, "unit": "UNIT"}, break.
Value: {"value": 92, "unit": "%"}
